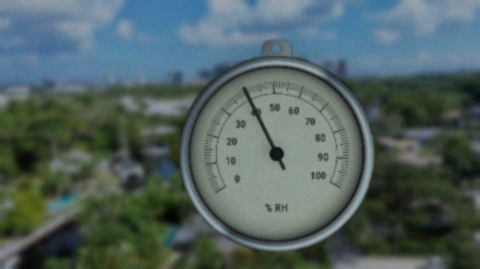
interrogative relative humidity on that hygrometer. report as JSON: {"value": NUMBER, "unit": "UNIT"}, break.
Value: {"value": 40, "unit": "%"}
